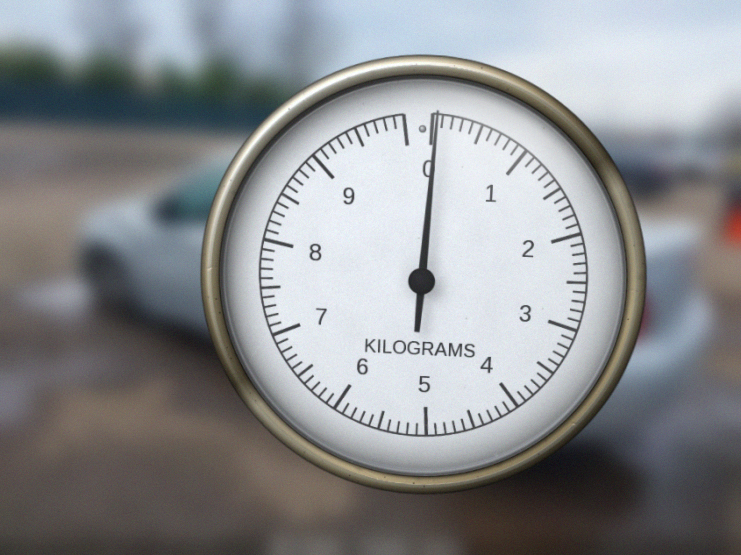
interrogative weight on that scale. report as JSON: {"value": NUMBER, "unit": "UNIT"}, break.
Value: {"value": 0.05, "unit": "kg"}
